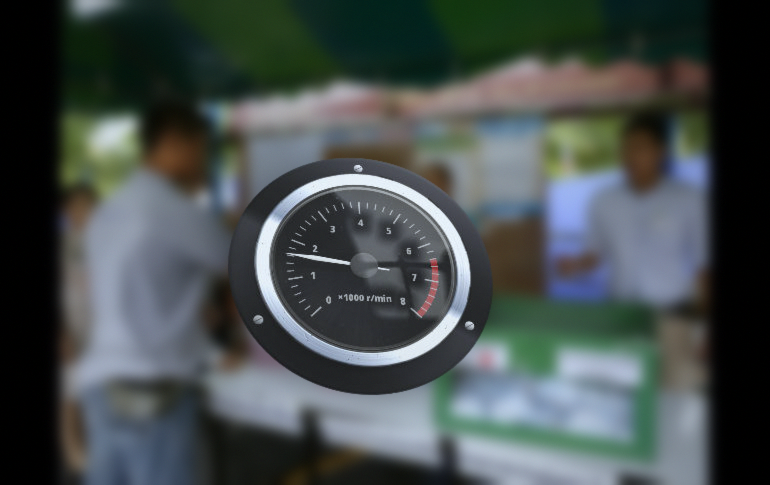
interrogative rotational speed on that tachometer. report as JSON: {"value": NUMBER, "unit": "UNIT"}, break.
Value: {"value": 1600, "unit": "rpm"}
